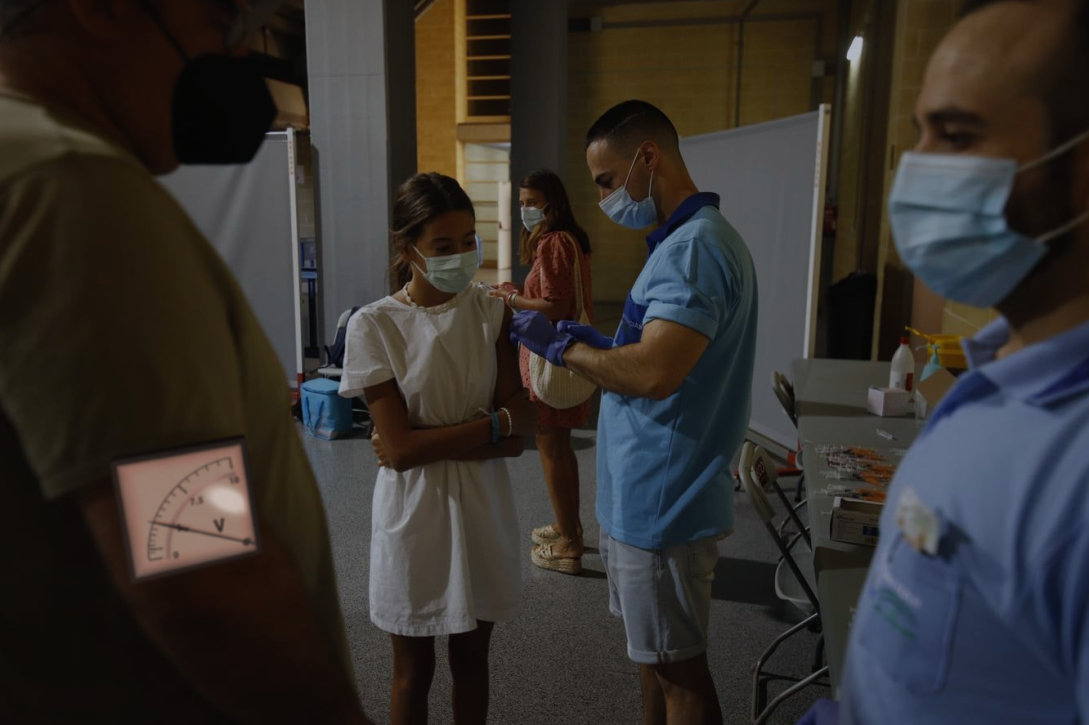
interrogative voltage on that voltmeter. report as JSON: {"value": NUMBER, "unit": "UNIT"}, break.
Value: {"value": 5, "unit": "V"}
